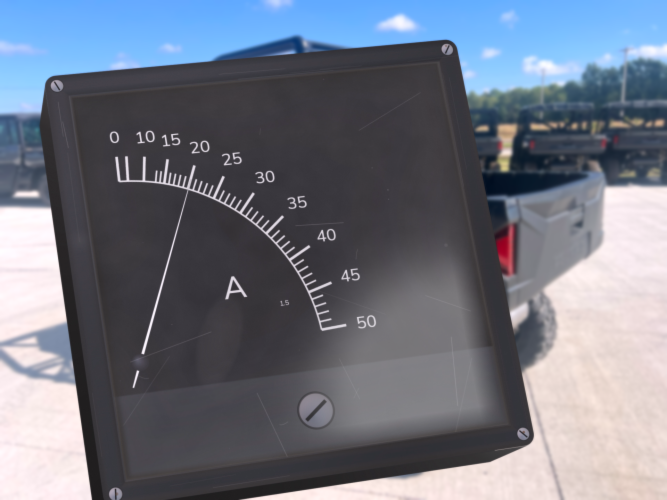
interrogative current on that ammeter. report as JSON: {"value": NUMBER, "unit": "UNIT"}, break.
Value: {"value": 20, "unit": "A"}
